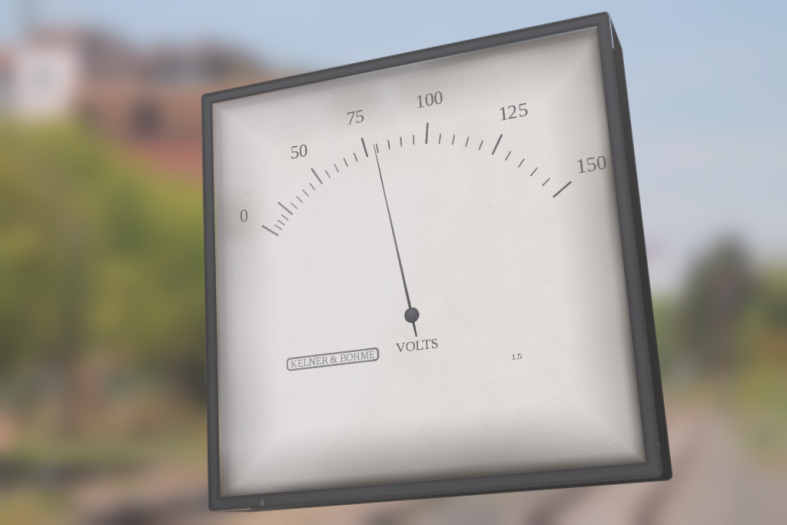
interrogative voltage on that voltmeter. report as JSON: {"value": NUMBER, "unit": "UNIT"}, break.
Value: {"value": 80, "unit": "V"}
